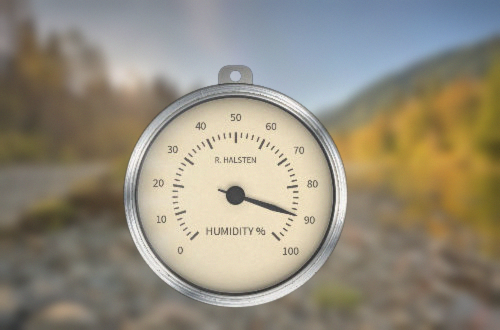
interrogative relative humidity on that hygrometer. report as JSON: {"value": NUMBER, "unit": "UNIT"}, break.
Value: {"value": 90, "unit": "%"}
